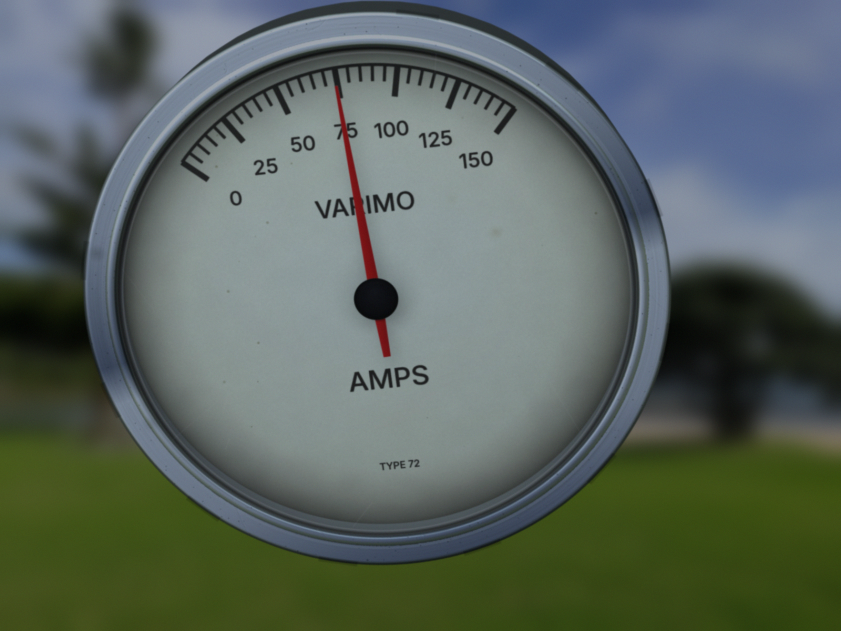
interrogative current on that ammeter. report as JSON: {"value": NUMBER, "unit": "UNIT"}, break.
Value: {"value": 75, "unit": "A"}
